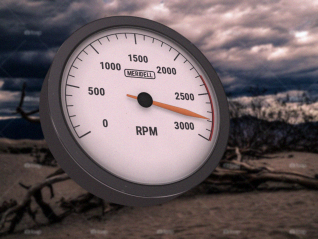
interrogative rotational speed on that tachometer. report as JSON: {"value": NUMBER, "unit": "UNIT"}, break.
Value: {"value": 2800, "unit": "rpm"}
